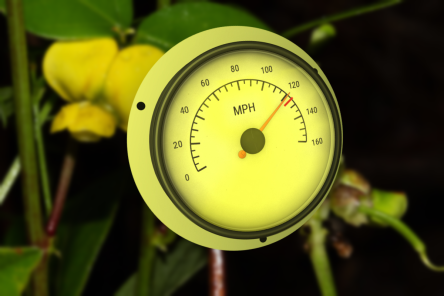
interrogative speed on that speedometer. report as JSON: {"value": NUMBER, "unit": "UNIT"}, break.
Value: {"value": 120, "unit": "mph"}
